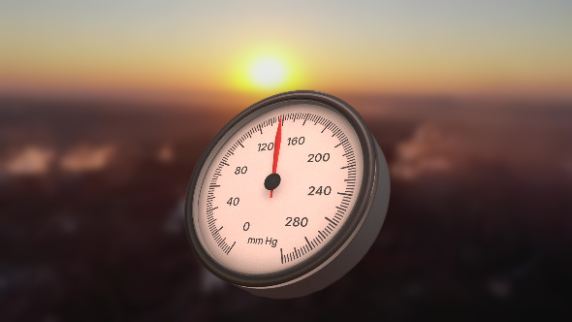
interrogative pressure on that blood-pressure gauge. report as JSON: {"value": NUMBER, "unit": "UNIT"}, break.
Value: {"value": 140, "unit": "mmHg"}
